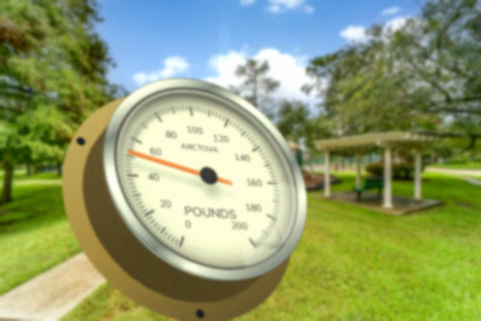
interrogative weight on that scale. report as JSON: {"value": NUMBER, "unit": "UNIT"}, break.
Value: {"value": 50, "unit": "lb"}
